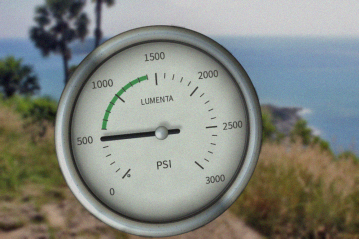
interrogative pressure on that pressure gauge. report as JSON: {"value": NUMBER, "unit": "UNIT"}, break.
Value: {"value": 500, "unit": "psi"}
